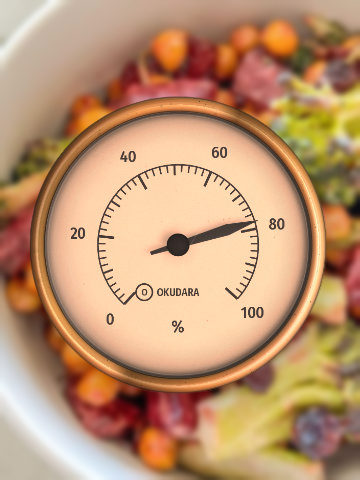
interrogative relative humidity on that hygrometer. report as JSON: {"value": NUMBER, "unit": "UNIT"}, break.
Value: {"value": 78, "unit": "%"}
